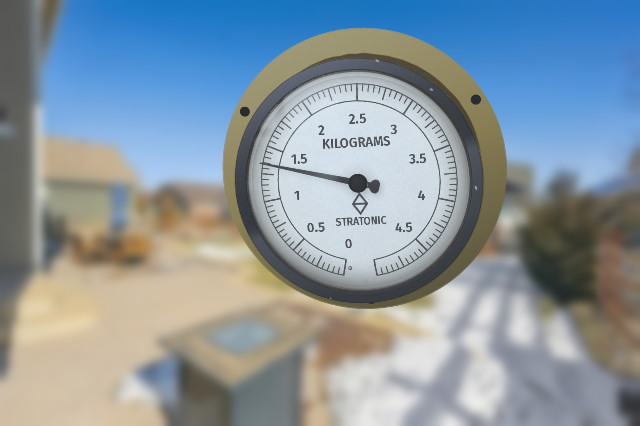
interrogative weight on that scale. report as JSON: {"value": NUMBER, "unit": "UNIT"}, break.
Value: {"value": 1.35, "unit": "kg"}
